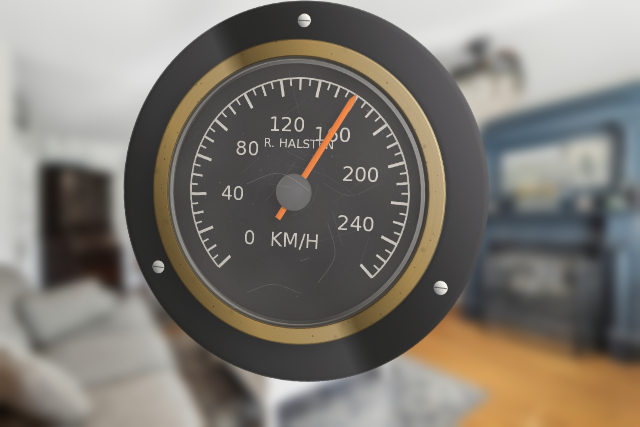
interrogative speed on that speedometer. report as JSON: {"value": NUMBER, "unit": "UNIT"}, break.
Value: {"value": 160, "unit": "km/h"}
